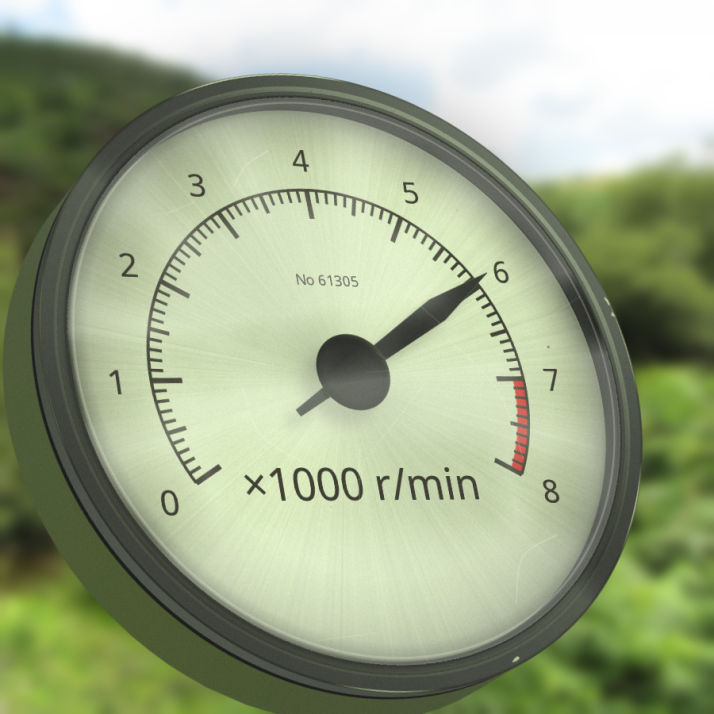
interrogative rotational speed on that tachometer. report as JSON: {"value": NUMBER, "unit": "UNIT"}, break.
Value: {"value": 5950, "unit": "rpm"}
